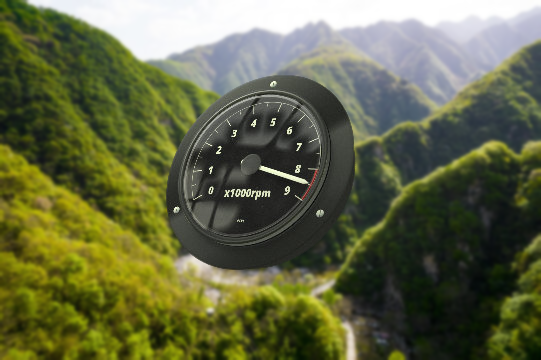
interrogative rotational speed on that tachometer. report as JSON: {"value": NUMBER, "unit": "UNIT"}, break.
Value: {"value": 8500, "unit": "rpm"}
